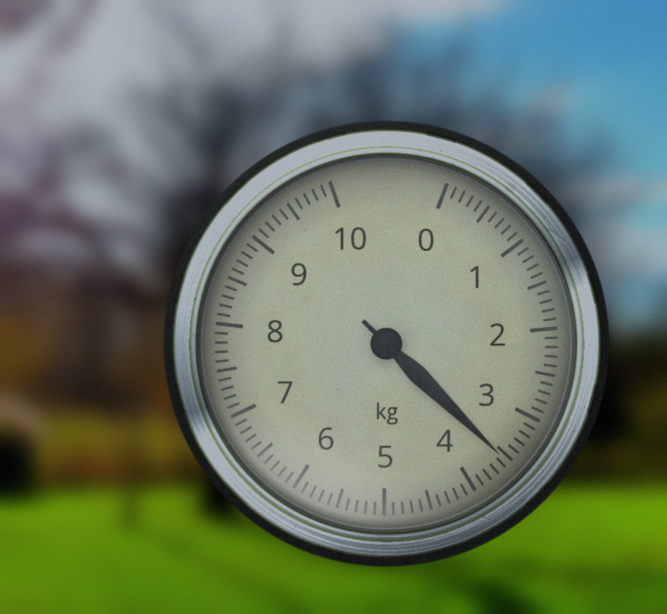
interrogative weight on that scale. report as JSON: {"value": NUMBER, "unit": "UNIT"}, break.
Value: {"value": 3.55, "unit": "kg"}
